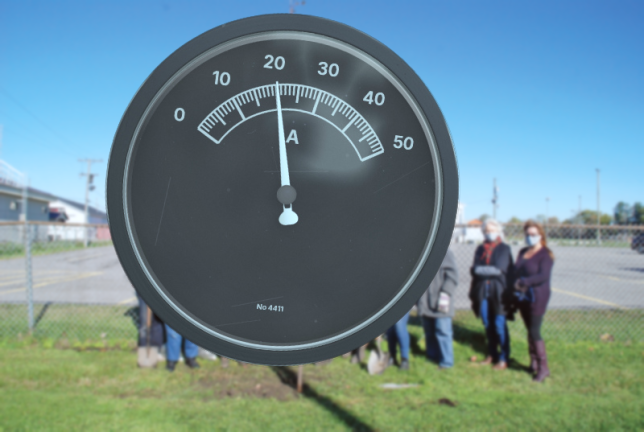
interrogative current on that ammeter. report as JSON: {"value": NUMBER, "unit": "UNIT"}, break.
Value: {"value": 20, "unit": "A"}
